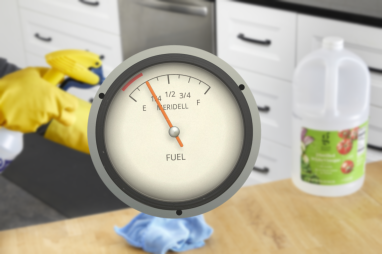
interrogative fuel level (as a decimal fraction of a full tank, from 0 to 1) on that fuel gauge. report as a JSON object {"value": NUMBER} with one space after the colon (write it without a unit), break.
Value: {"value": 0.25}
